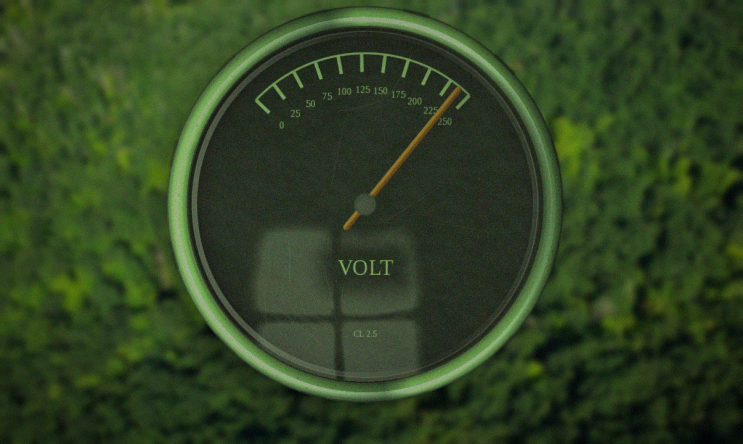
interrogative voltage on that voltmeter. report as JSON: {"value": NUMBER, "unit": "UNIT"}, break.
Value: {"value": 237.5, "unit": "V"}
